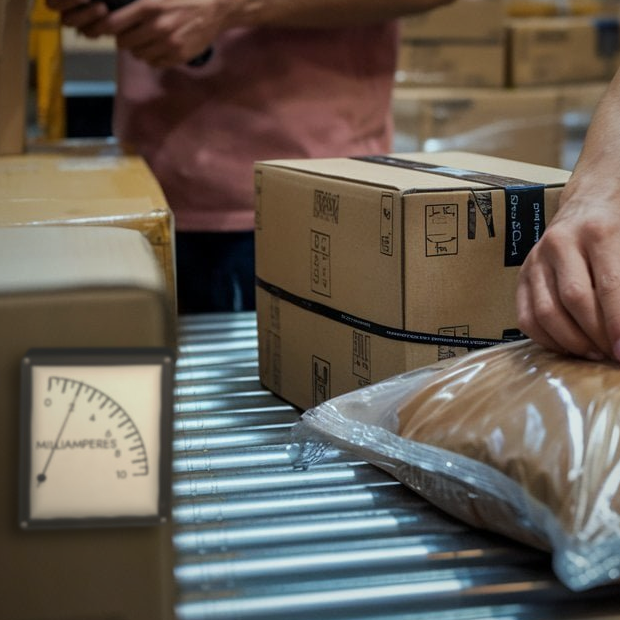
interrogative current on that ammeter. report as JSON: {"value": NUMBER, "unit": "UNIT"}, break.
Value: {"value": 2, "unit": "mA"}
